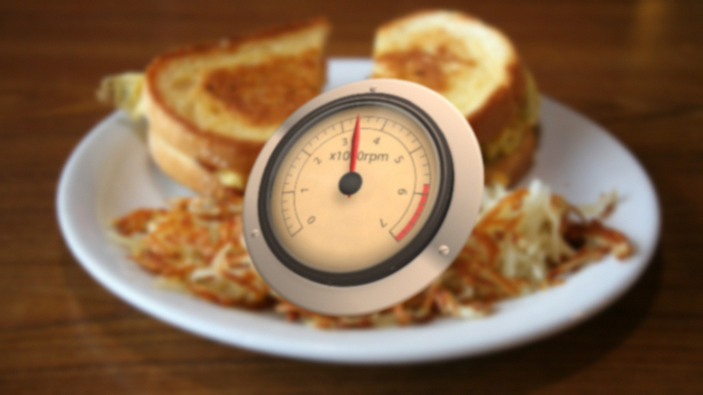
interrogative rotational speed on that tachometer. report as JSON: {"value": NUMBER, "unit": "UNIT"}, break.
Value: {"value": 3400, "unit": "rpm"}
